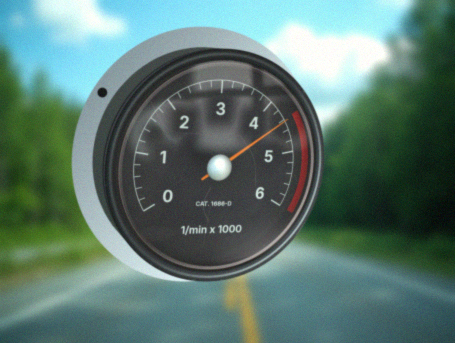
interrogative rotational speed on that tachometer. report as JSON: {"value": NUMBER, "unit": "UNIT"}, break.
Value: {"value": 4400, "unit": "rpm"}
